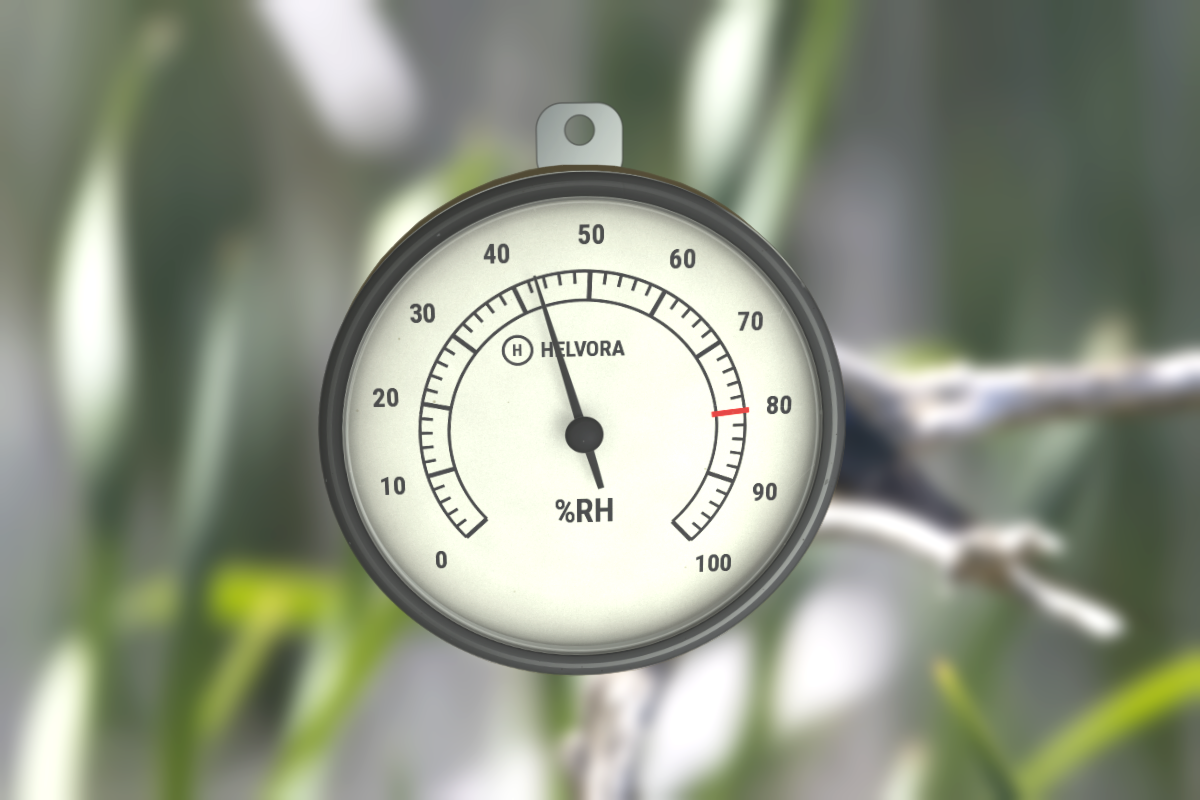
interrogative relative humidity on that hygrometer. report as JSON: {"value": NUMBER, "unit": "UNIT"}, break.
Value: {"value": 43, "unit": "%"}
